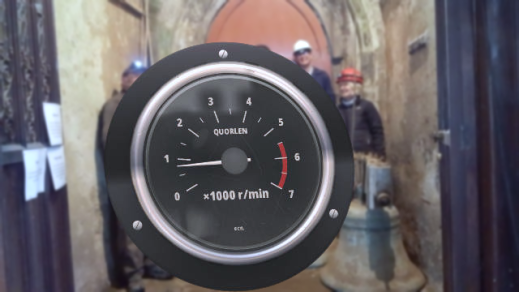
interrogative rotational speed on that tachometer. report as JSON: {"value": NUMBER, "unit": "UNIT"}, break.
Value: {"value": 750, "unit": "rpm"}
